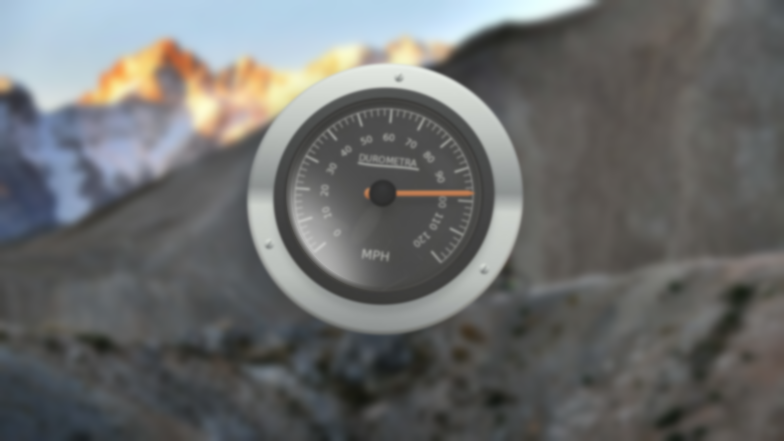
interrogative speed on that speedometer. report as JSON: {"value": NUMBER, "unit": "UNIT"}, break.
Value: {"value": 98, "unit": "mph"}
